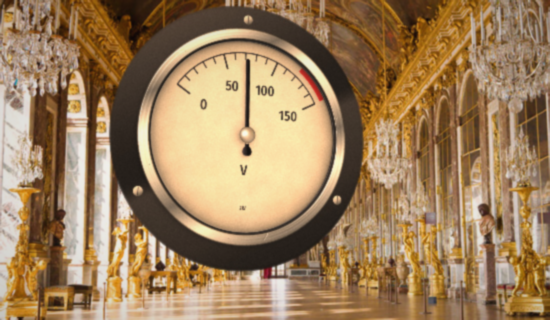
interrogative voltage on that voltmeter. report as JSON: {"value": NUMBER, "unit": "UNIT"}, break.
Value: {"value": 70, "unit": "V"}
